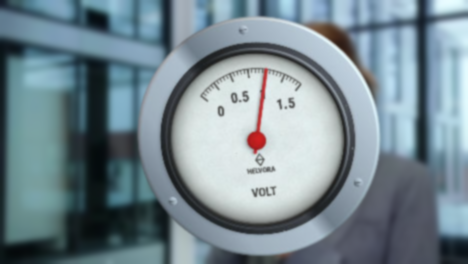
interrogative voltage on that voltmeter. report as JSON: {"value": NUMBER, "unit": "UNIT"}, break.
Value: {"value": 1, "unit": "V"}
